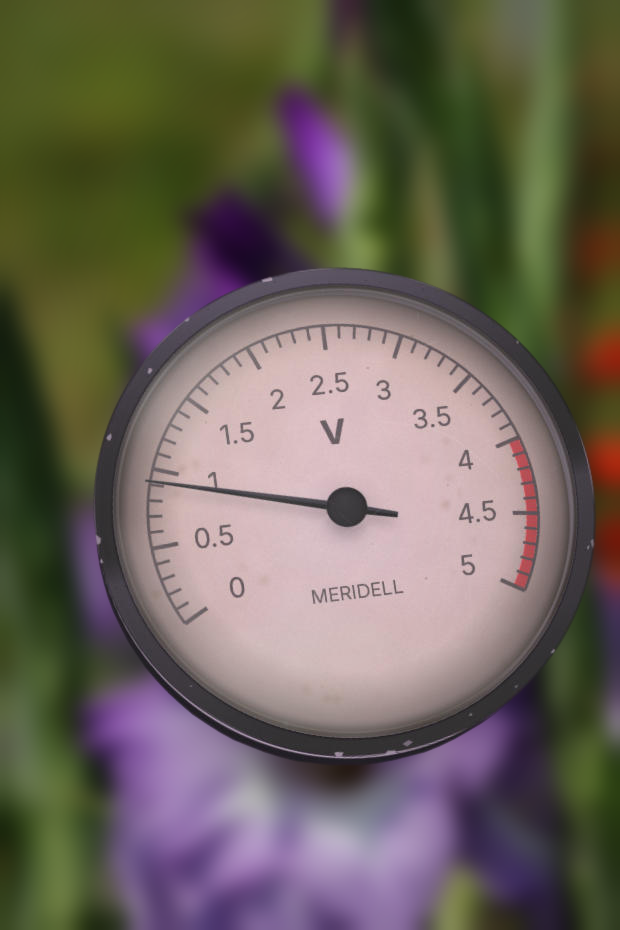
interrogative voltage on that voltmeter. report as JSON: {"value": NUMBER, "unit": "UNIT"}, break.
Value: {"value": 0.9, "unit": "V"}
